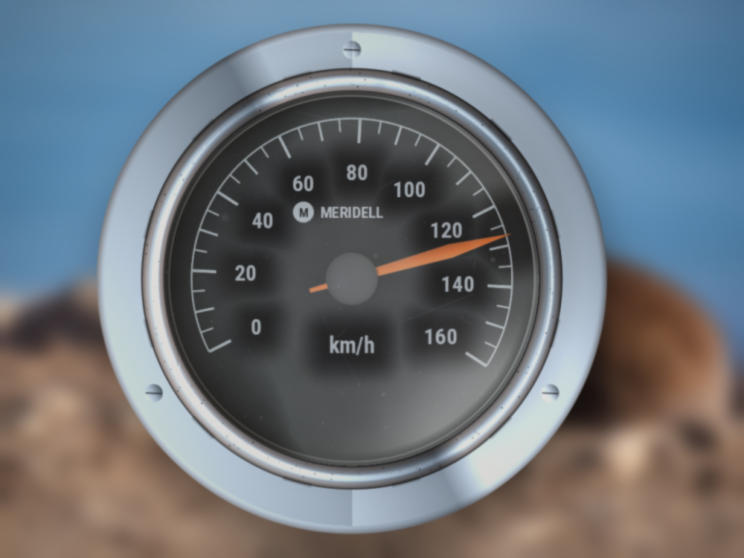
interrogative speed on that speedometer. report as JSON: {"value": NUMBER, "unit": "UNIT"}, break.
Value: {"value": 127.5, "unit": "km/h"}
